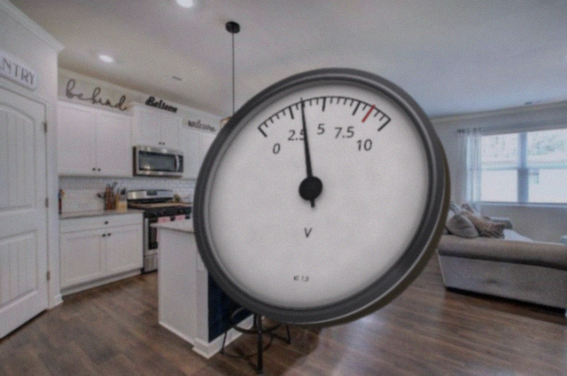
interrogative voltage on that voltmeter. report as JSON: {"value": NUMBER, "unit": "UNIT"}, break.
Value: {"value": 3.5, "unit": "V"}
